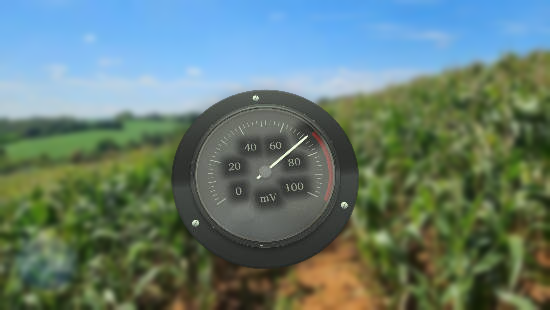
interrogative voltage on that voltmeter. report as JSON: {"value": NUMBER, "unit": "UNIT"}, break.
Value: {"value": 72, "unit": "mV"}
